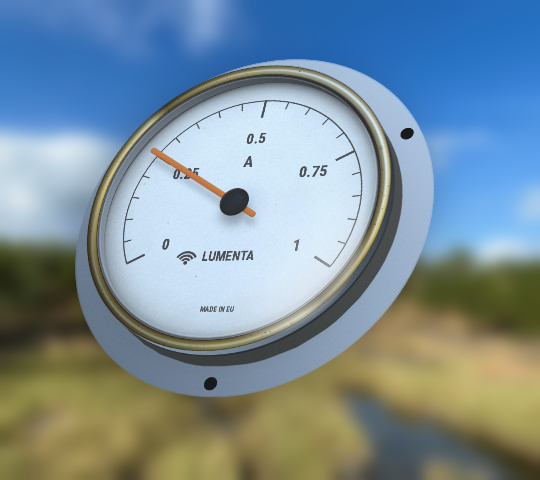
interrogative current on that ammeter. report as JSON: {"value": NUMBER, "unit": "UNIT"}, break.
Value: {"value": 0.25, "unit": "A"}
